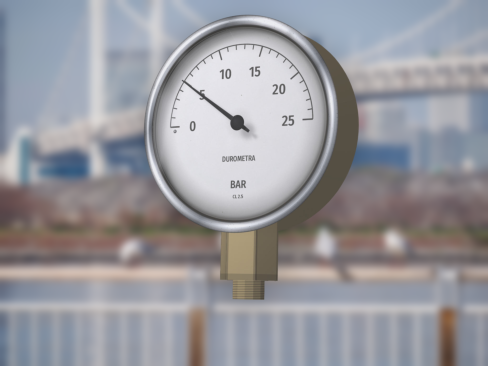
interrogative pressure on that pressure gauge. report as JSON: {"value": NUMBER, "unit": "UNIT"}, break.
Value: {"value": 5, "unit": "bar"}
